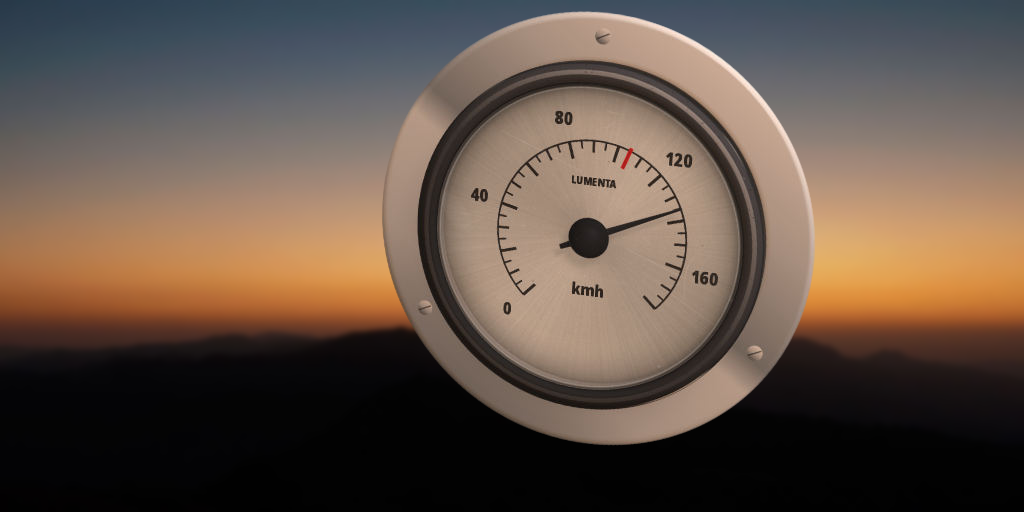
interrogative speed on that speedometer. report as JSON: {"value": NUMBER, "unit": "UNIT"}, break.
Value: {"value": 135, "unit": "km/h"}
